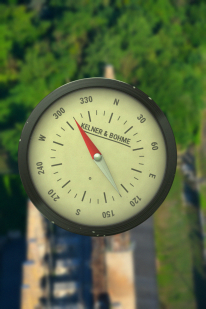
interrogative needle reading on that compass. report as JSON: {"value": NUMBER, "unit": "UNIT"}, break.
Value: {"value": 310, "unit": "°"}
